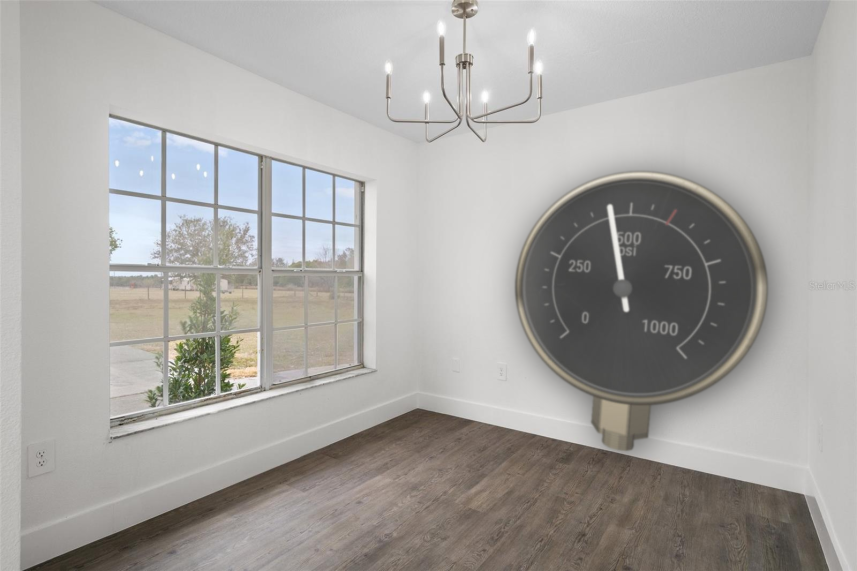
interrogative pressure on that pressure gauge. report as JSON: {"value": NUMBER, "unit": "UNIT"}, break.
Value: {"value": 450, "unit": "psi"}
